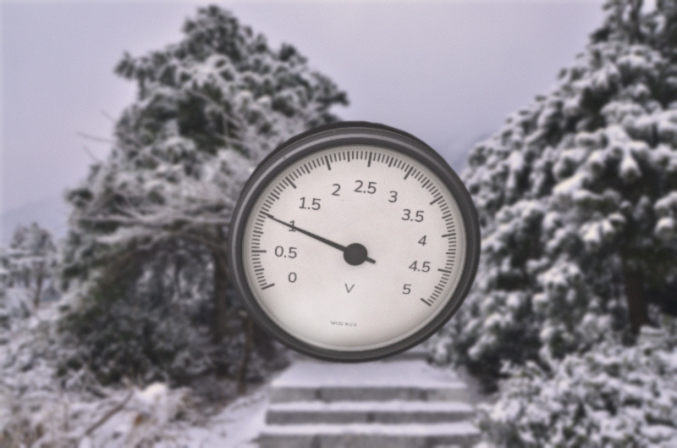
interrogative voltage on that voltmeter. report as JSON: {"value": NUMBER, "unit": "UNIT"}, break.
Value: {"value": 1, "unit": "V"}
